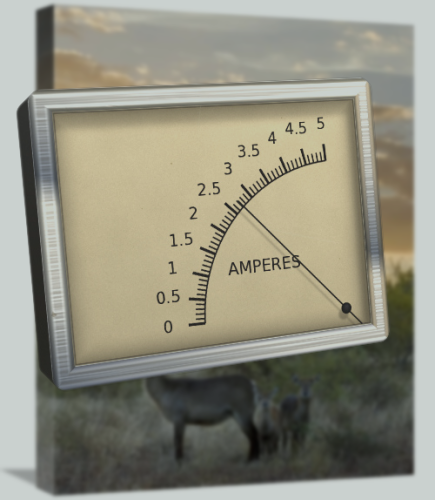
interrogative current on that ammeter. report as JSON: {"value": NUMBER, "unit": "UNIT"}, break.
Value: {"value": 2.7, "unit": "A"}
